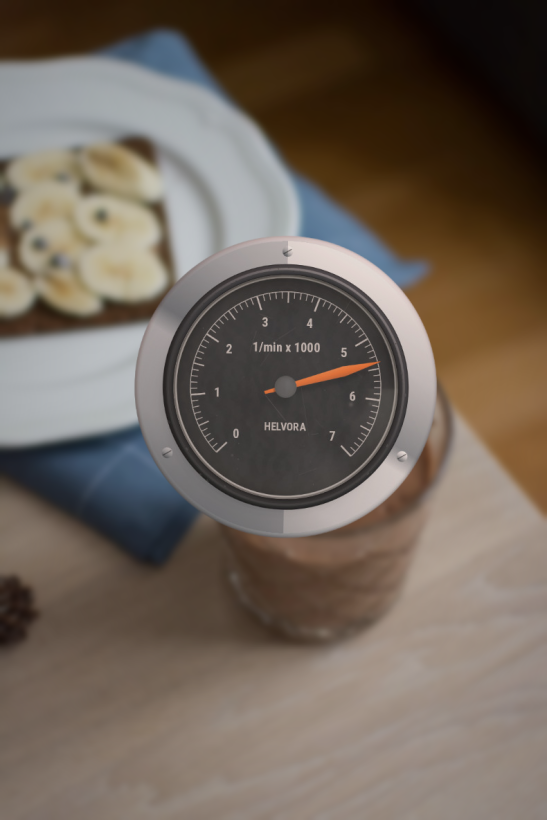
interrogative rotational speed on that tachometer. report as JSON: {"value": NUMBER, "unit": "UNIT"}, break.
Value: {"value": 5400, "unit": "rpm"}
